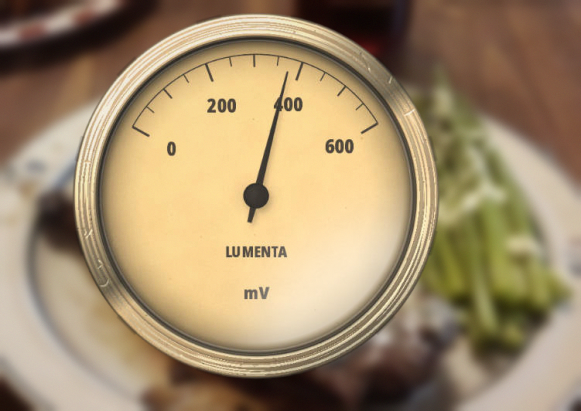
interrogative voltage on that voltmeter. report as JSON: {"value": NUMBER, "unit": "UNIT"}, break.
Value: {"value": 375, "unit": "mV"}
